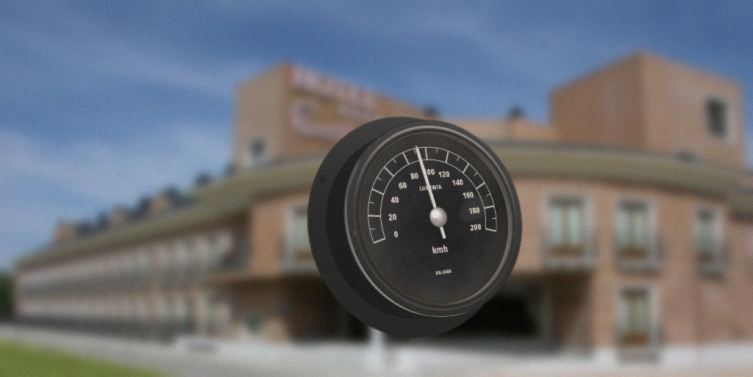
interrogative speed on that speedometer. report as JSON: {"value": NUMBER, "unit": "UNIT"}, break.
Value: {"value": 90, "unit": "km/h"}
